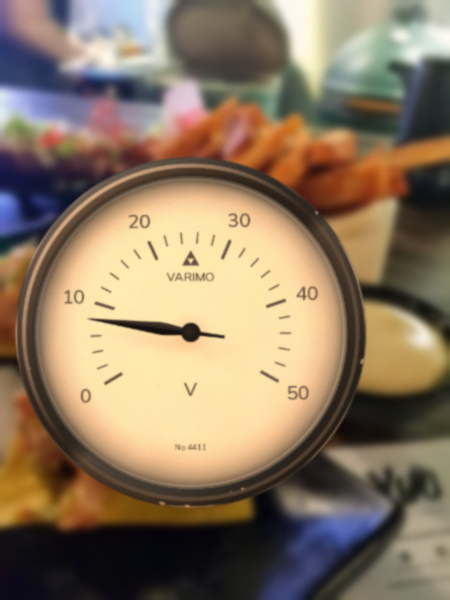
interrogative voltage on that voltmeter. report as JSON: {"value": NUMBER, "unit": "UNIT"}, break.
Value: {"value": 8, "unit": "V"}
